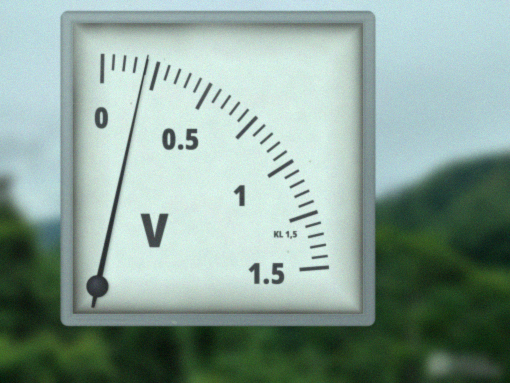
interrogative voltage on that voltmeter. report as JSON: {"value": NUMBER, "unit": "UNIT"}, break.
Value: {"value": 0.2, "unit": "V"}
